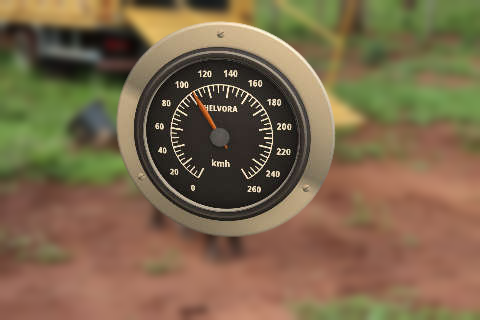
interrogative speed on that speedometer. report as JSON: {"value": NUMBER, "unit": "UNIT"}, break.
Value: {"value": 105, "unit": "km/h"}
